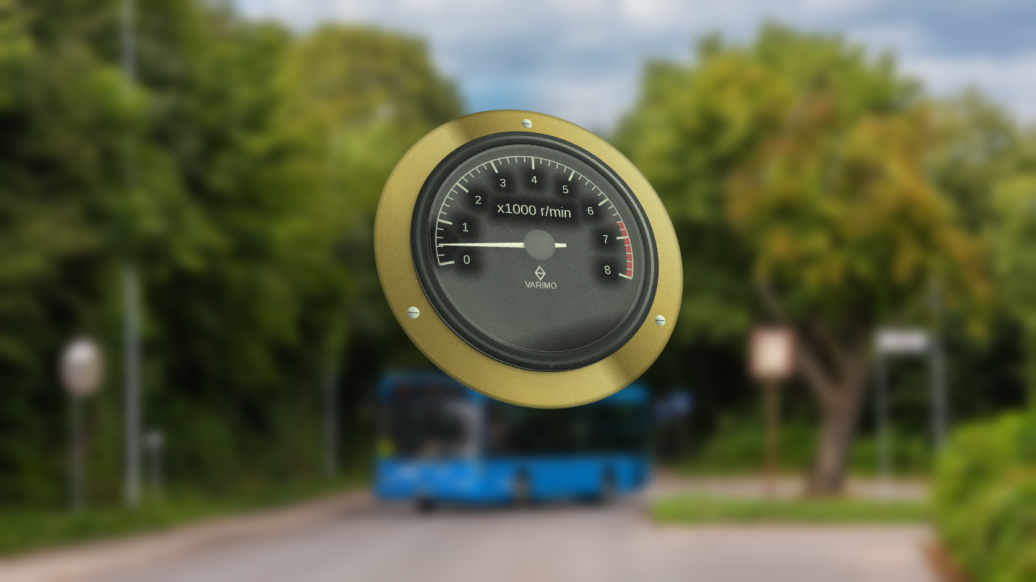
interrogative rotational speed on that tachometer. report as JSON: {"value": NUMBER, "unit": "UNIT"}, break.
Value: {"value": 400, "unit": "rpm"}
